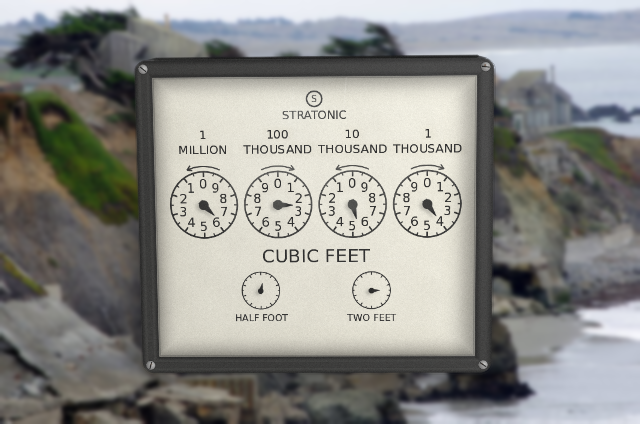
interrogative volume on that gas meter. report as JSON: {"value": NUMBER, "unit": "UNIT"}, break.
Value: {"value": 625400, "unit": "ft³"}
